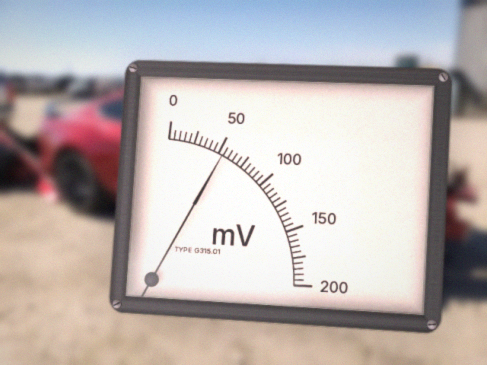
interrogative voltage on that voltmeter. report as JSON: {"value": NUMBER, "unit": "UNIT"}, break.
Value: {"value": 55, "unit": "mV"}
